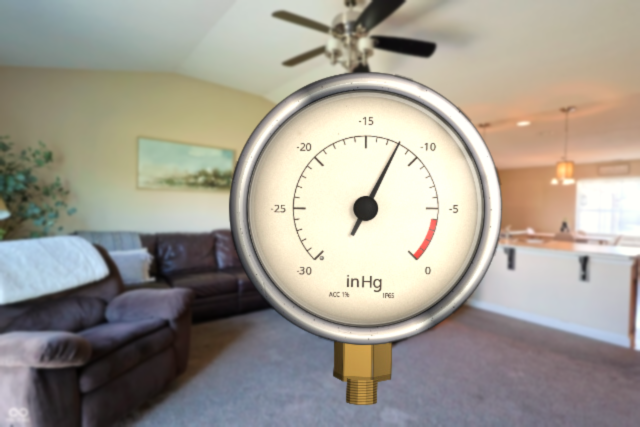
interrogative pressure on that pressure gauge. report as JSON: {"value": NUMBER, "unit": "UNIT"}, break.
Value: {"value": -12, "unit": "inHg"}
